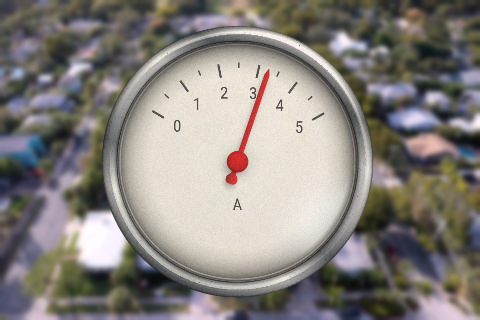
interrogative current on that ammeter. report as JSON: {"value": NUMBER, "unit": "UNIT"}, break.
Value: {"value": 3.25, "unit": "A"}
